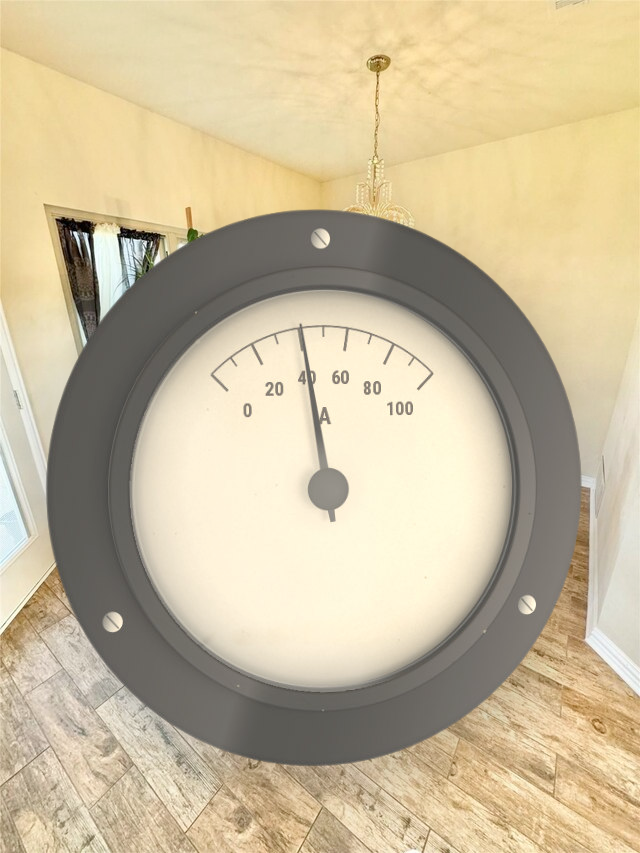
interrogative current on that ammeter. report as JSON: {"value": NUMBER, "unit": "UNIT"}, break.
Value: {"value": 40, "unit": "A"}
